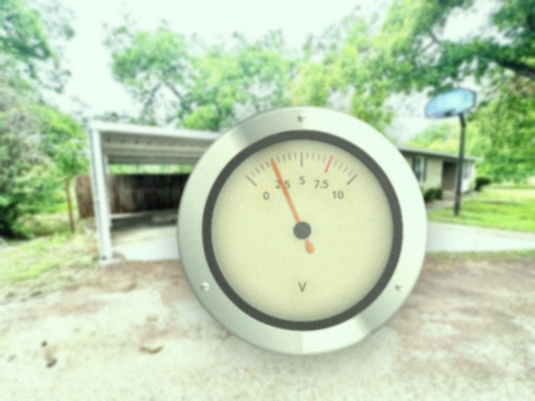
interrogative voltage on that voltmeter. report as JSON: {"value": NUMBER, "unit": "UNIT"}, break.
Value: {"value": 2.5, "unit": "V"}
